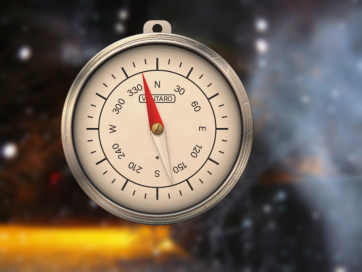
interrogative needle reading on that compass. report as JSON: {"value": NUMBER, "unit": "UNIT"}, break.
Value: {"value": 345, "unit": "°"}
